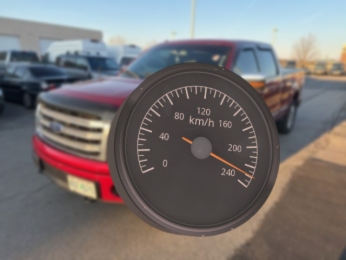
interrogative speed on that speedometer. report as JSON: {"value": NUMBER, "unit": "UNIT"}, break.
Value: {"value": 230, "unit": "km/h"}
